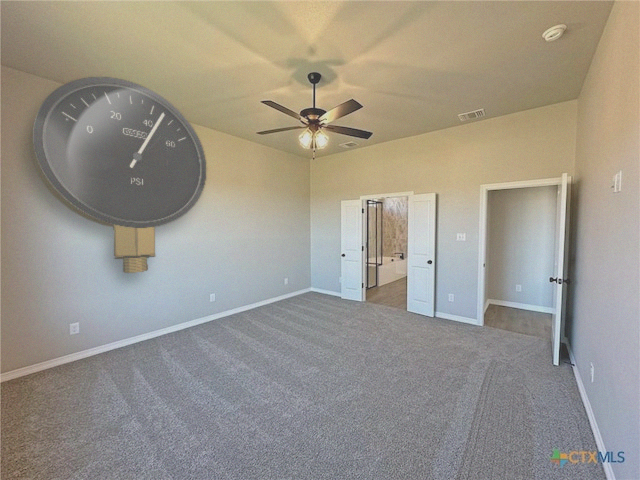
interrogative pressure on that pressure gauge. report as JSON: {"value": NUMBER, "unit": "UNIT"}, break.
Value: {"value": 45, "unit": "psi"}
